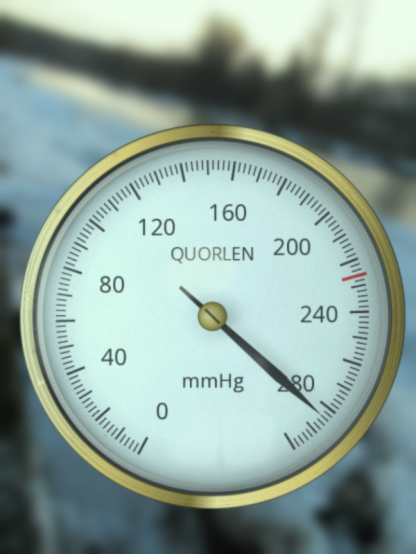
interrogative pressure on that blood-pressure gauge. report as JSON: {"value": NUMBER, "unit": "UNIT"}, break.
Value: {"value": 284, "unit": "mmHg"}
